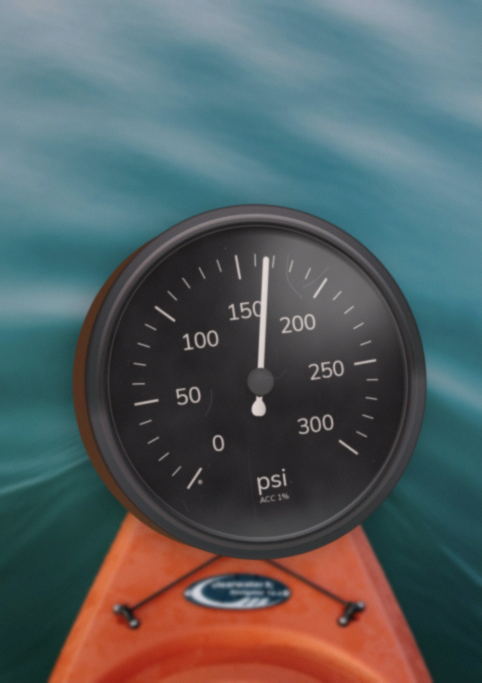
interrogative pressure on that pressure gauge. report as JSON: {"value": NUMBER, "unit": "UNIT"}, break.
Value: {"value": 165, "unit": "psi"}
